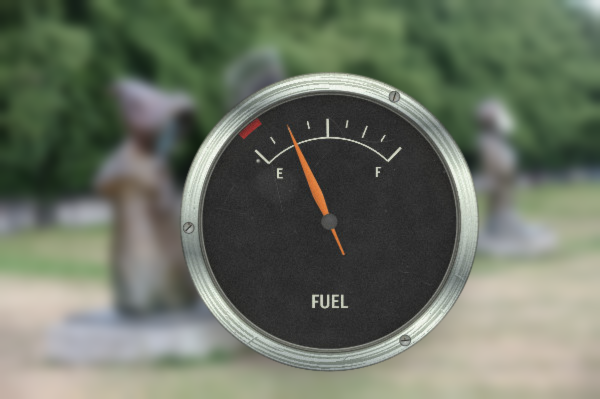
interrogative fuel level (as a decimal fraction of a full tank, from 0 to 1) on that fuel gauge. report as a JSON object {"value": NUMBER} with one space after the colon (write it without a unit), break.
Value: {"value": 0.25}
